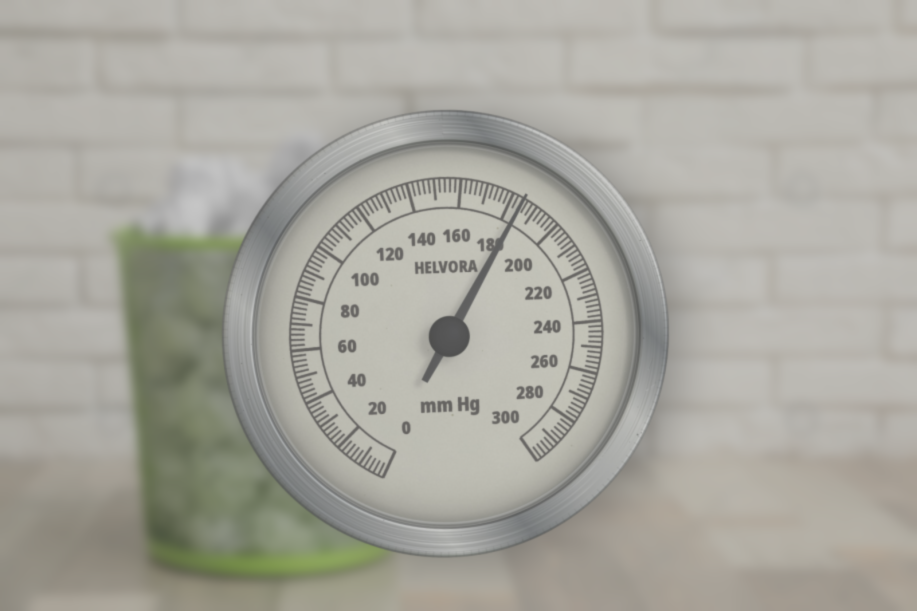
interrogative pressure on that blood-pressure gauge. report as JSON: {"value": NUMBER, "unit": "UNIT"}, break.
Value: {"value": 184, "unit": "mmHg"}
